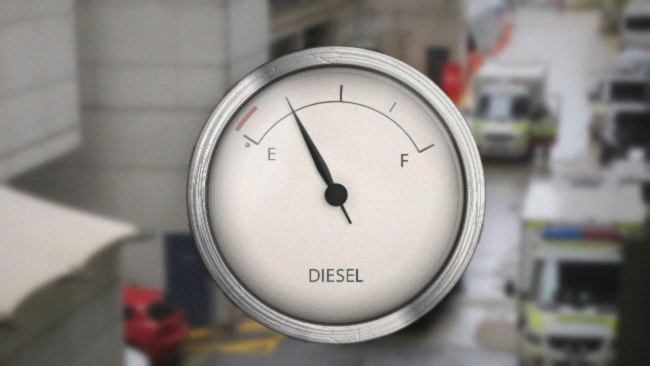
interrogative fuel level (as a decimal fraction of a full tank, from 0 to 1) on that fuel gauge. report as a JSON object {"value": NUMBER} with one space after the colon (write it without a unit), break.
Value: {"value": 0.25}
